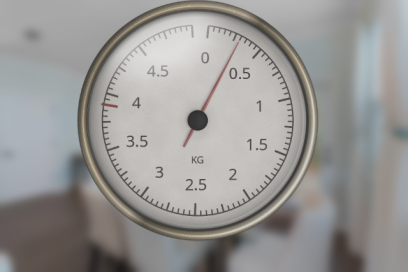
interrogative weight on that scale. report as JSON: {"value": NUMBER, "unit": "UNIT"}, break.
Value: {"value": 0.3, "unit": "kg"}
